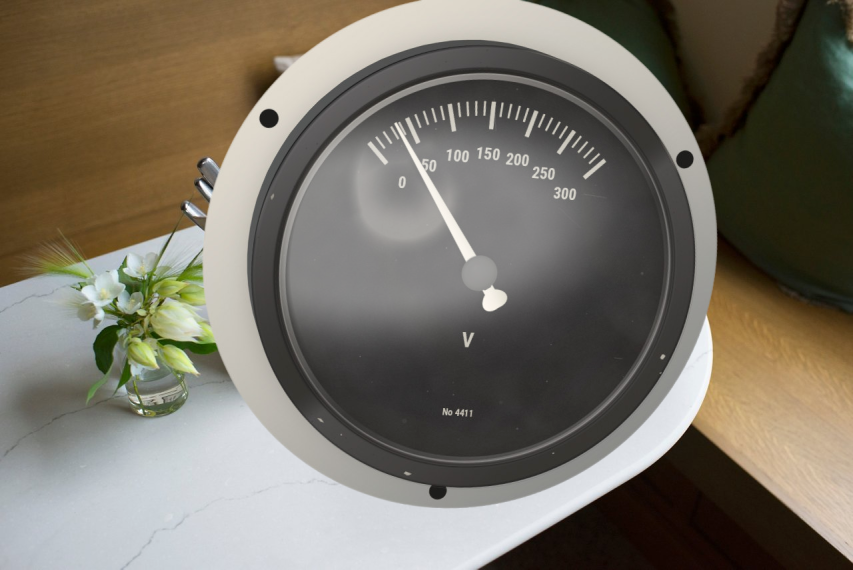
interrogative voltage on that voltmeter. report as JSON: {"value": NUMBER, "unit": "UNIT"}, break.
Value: {"value": 35, "unit": "V"}
